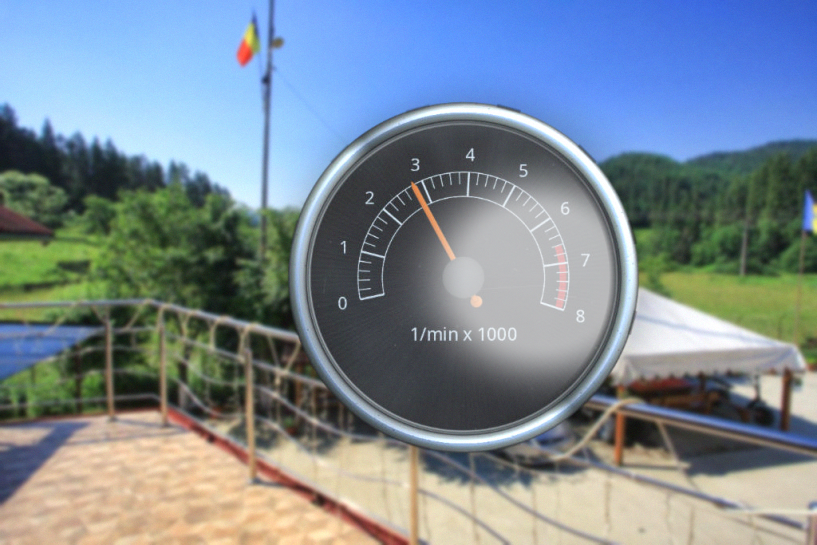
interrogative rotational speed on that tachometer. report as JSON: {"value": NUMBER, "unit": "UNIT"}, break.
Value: {"value": 2800, "unit": "rpm"}
